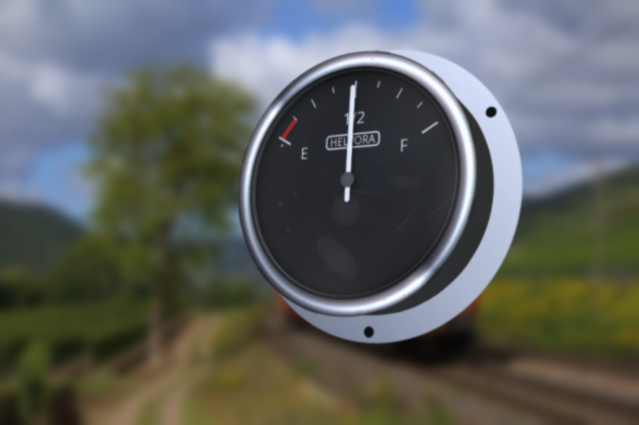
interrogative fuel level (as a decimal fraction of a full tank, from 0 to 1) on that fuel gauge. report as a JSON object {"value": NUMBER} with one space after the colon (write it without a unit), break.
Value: {"value": 0.5}
